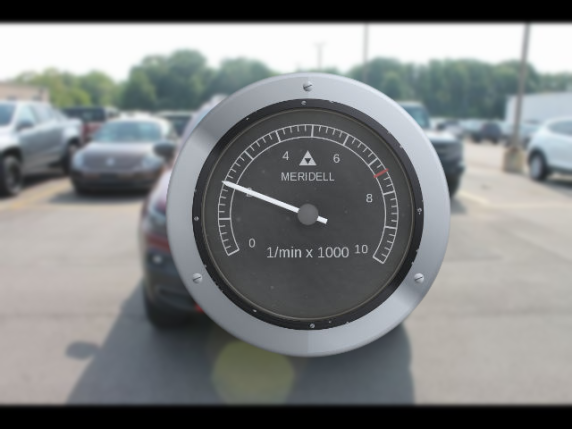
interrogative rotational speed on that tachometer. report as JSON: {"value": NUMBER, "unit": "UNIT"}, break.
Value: {"value": 2000, "unit": "rpm"}
